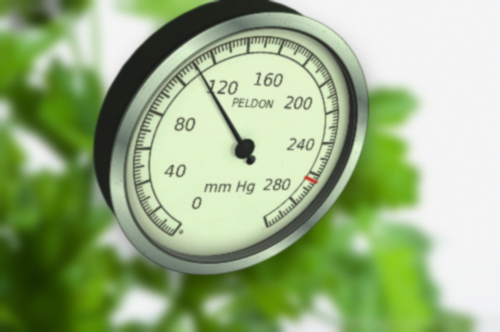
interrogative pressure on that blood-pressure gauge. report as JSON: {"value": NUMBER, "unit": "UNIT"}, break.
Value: {"value": 110, "unit": "mmHg"}
